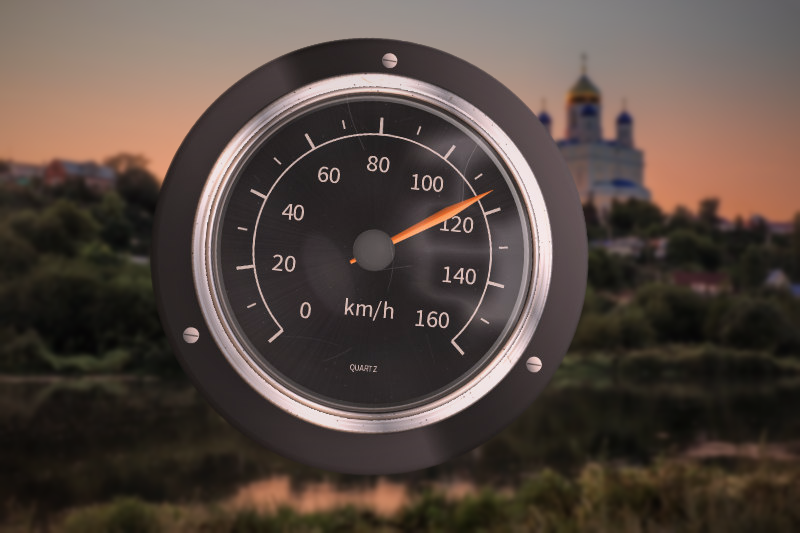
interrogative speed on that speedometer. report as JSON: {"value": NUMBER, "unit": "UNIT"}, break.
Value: {"value": 115, "unit": "km/h"}
